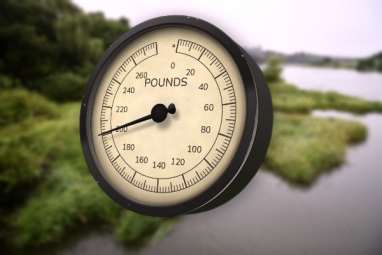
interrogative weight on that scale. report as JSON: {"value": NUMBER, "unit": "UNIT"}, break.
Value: {"value": 200, "unit": "lb"}
